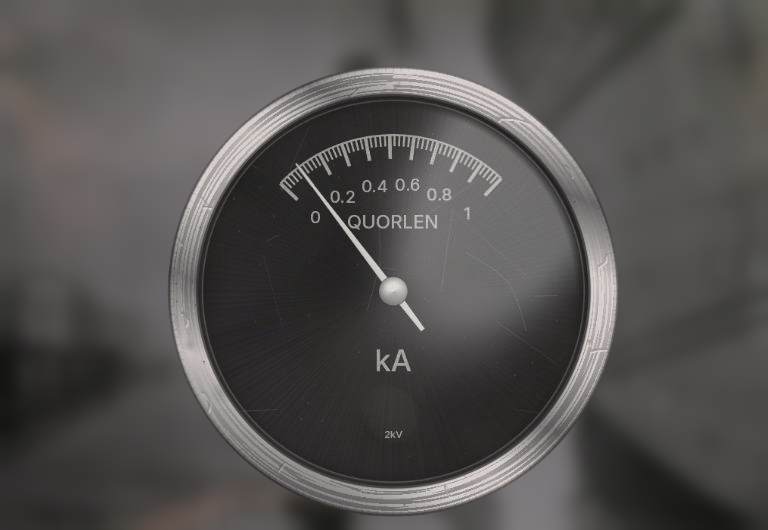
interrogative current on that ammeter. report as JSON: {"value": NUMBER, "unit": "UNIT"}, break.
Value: {"value": 0.1, "unit": "kA"}
